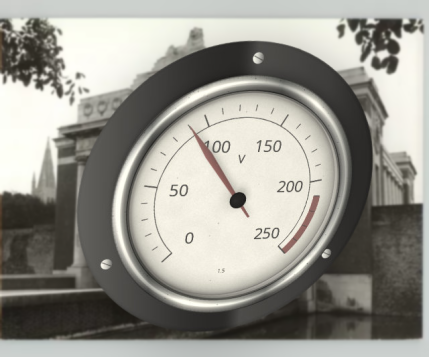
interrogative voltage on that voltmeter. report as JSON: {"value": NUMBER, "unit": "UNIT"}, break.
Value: {"value": 90, "unit": "V"}
